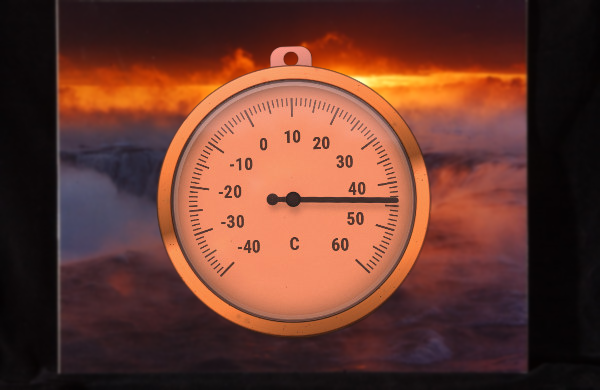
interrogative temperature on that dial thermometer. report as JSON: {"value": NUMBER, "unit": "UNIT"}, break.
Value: {"value": 44, "unit": "°C"}
